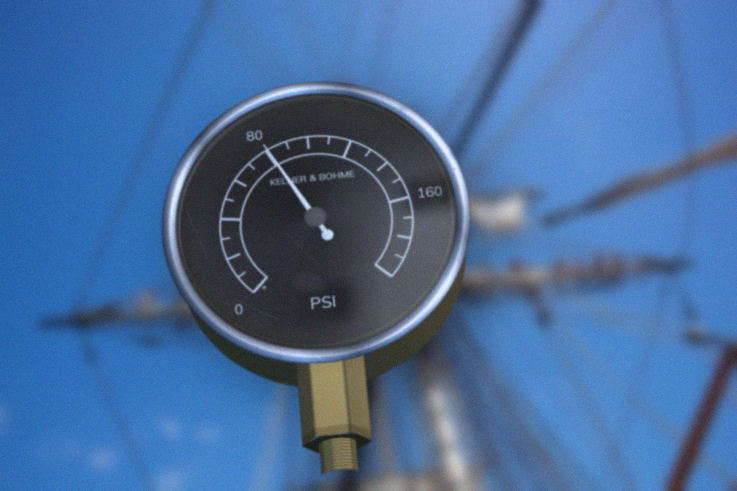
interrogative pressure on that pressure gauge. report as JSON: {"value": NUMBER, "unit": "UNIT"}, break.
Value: {"value": 80, "unit": "psi"}
